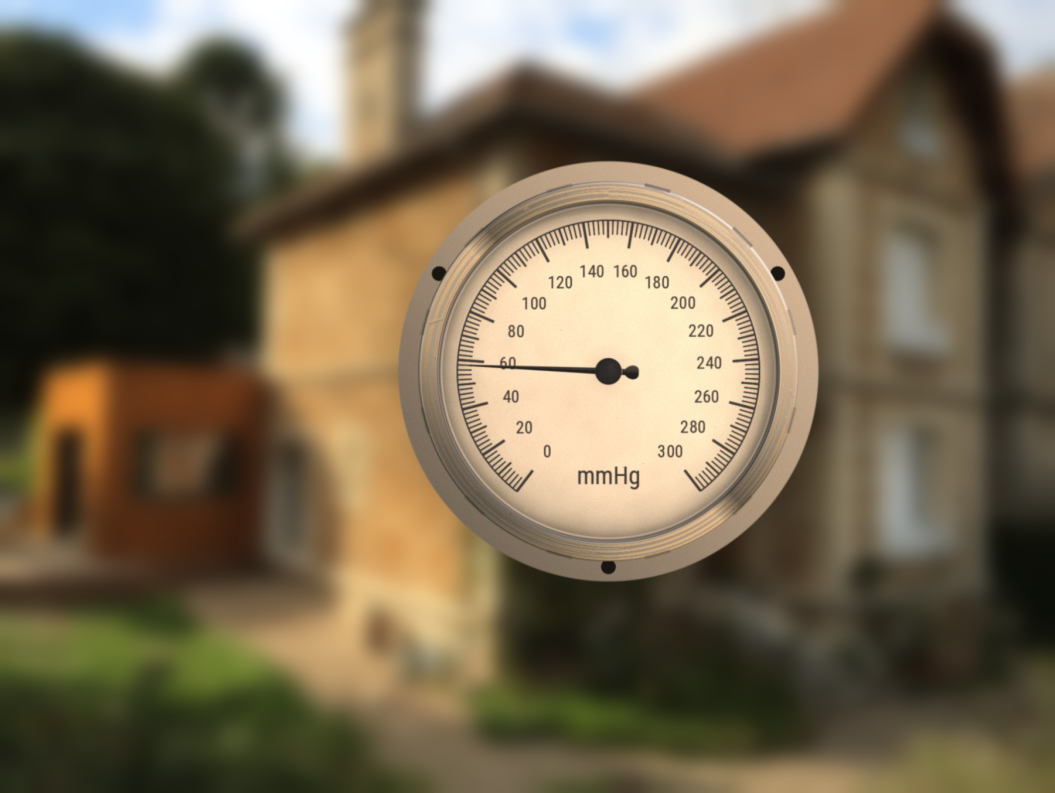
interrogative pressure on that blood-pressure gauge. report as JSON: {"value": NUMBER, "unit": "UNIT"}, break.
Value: {"value": 58, "unit": "mmHg"}
